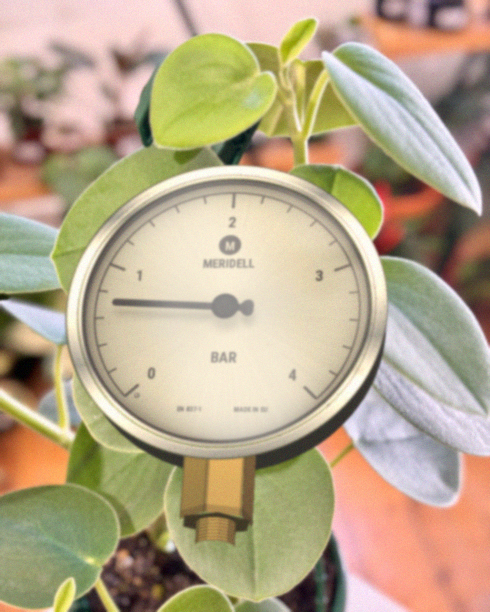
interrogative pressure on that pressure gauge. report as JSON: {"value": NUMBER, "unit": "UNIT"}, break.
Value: {"value": 0.7, "unit": "bar"}
